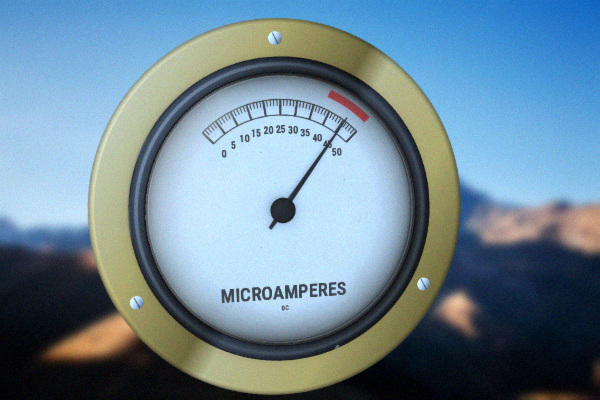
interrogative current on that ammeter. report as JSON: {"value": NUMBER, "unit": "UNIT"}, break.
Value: {"value": 45, "unit": "µA"}
